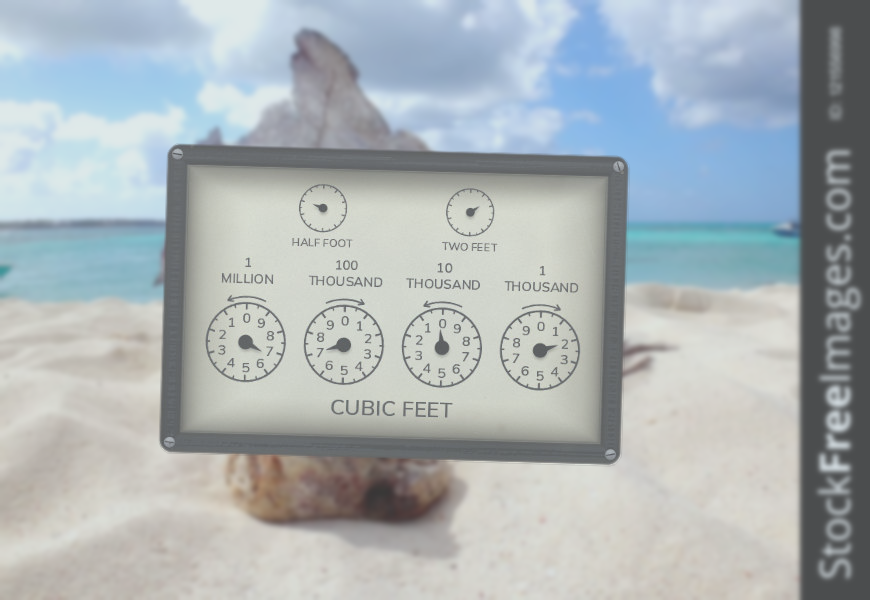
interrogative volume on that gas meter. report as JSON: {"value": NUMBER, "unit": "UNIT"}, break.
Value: {"value": 670200, "unit": "ft³"}
